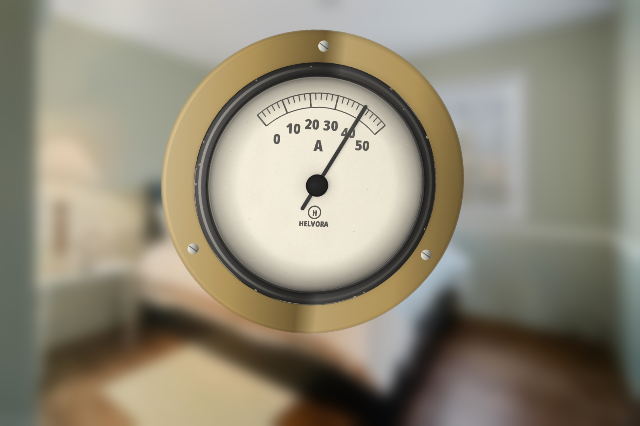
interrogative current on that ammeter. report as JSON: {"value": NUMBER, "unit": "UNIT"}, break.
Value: {"value": 40, "unit": "A"}
